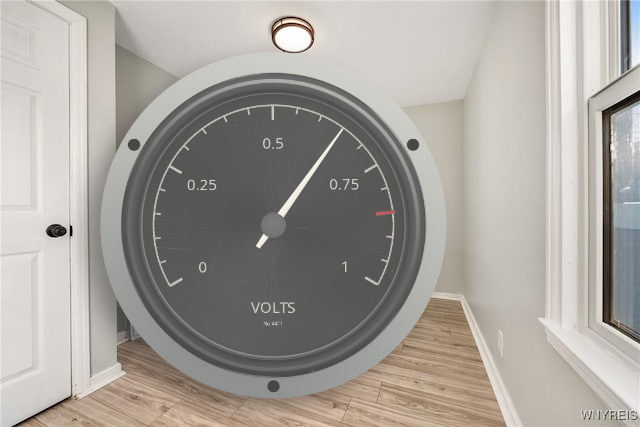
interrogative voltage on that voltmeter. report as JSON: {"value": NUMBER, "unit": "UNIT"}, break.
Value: {"value": 0.65, "unit": "V"}
